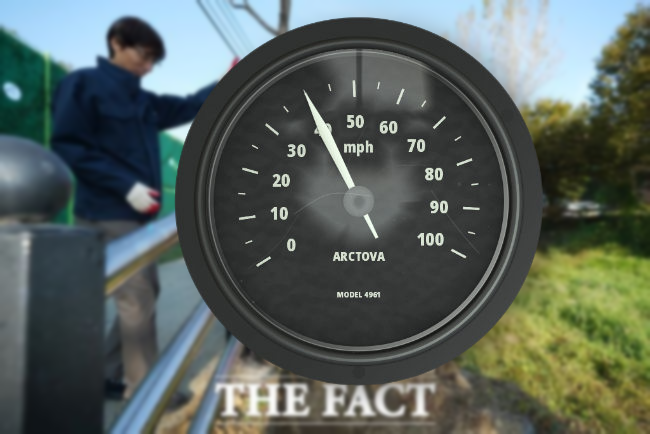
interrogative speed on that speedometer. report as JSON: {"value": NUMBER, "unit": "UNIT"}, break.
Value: {"value": 40, "unit": "mph"}
